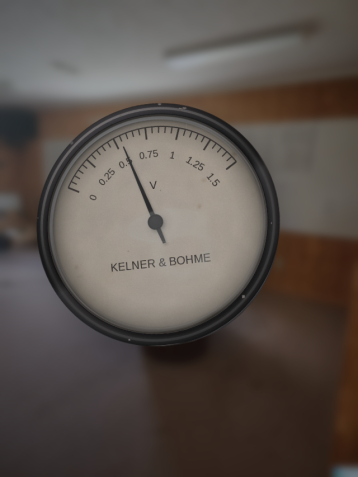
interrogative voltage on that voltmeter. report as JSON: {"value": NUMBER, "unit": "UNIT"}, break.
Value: {"value": 0.55, "unit": "V"}
